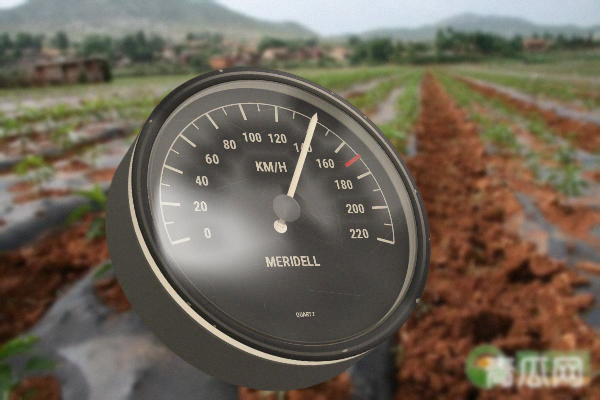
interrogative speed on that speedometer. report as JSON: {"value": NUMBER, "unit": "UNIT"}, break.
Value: {"value": 140, "unit": "km/h"}
